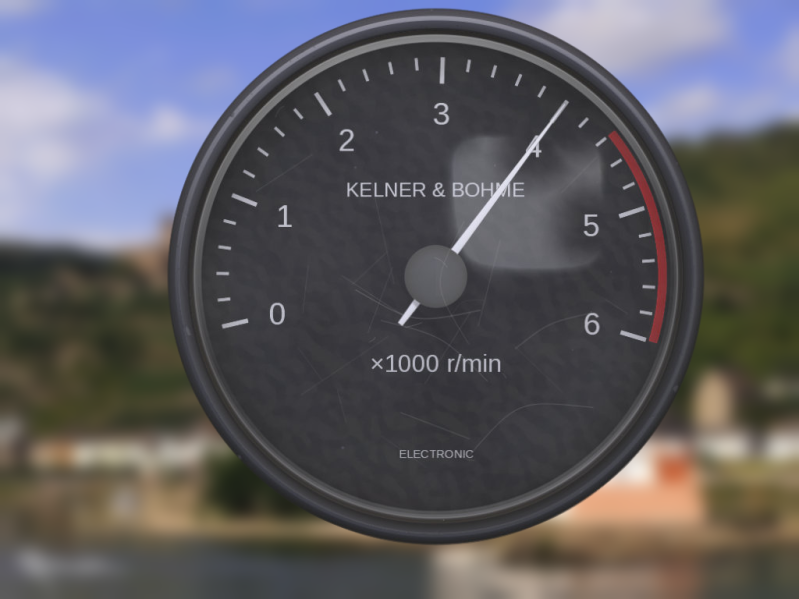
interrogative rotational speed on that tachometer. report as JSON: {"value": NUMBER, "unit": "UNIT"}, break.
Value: {"value": 4000, "unit": "rpm"}
